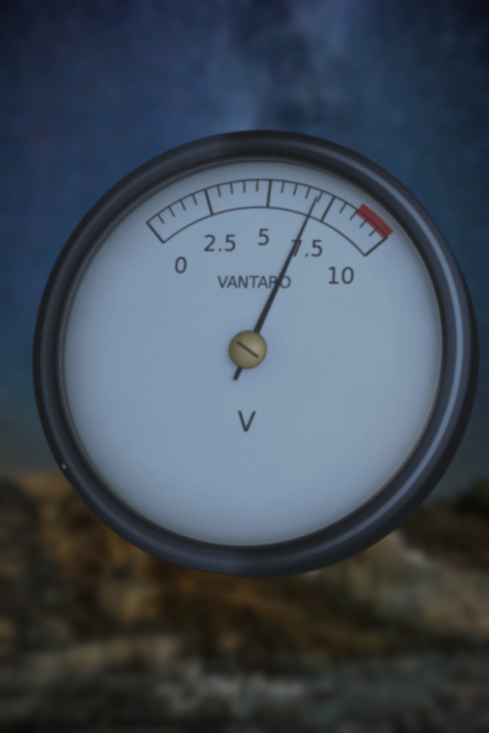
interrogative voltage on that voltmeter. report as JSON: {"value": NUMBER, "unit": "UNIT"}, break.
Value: {"value": 7, "unit": "V"}
